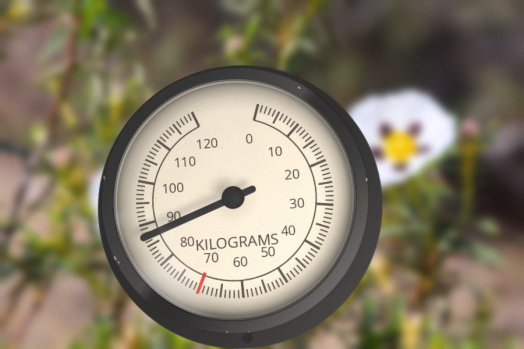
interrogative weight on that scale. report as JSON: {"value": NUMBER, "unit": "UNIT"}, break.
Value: {"value": 87, "unit": "kg"}
